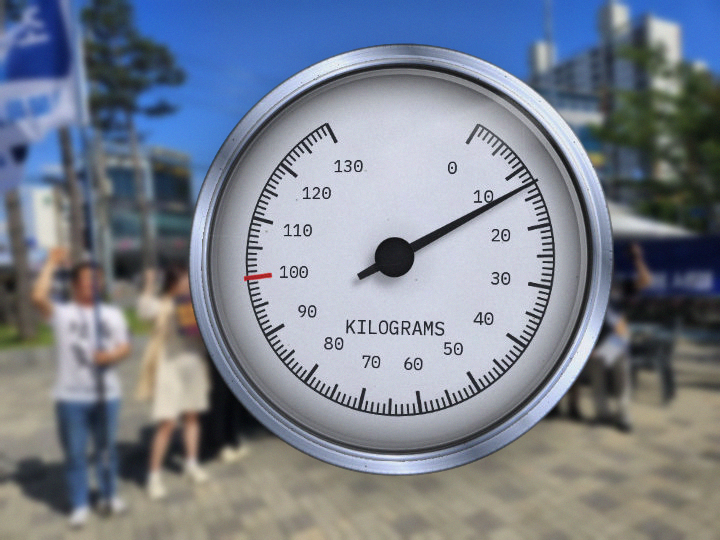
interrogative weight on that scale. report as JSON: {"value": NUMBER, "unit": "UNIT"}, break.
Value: {"value": 13, "unit": "kg"}
